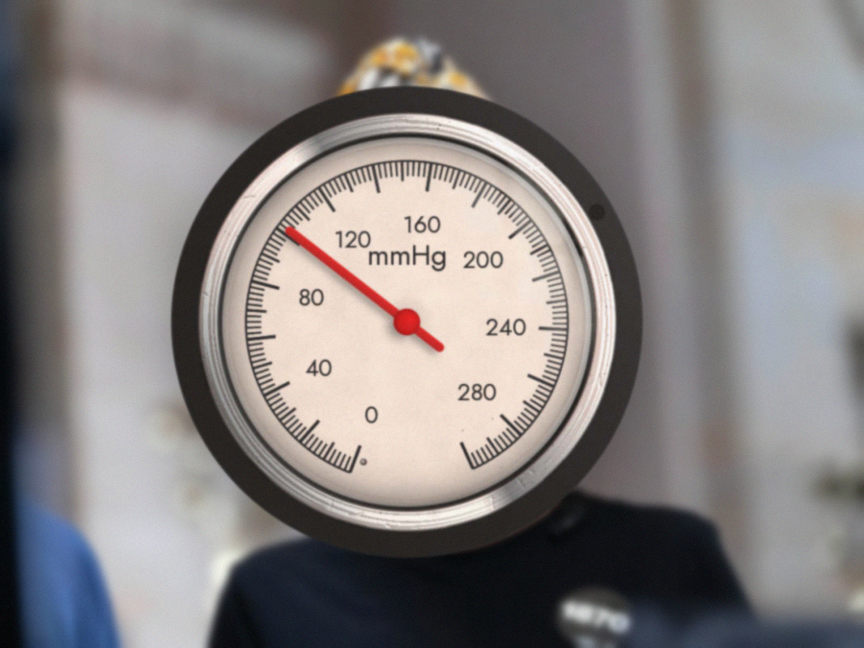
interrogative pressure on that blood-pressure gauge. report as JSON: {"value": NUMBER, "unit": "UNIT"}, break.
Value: {"value": 102, "unit": "mmHg"}
